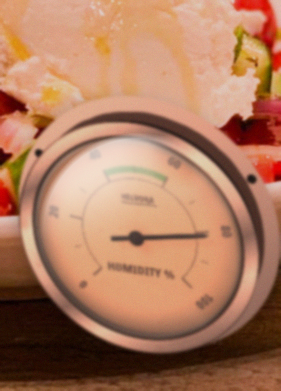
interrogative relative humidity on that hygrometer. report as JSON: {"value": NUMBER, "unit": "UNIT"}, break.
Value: {"value": 80, "unit": "%"}
